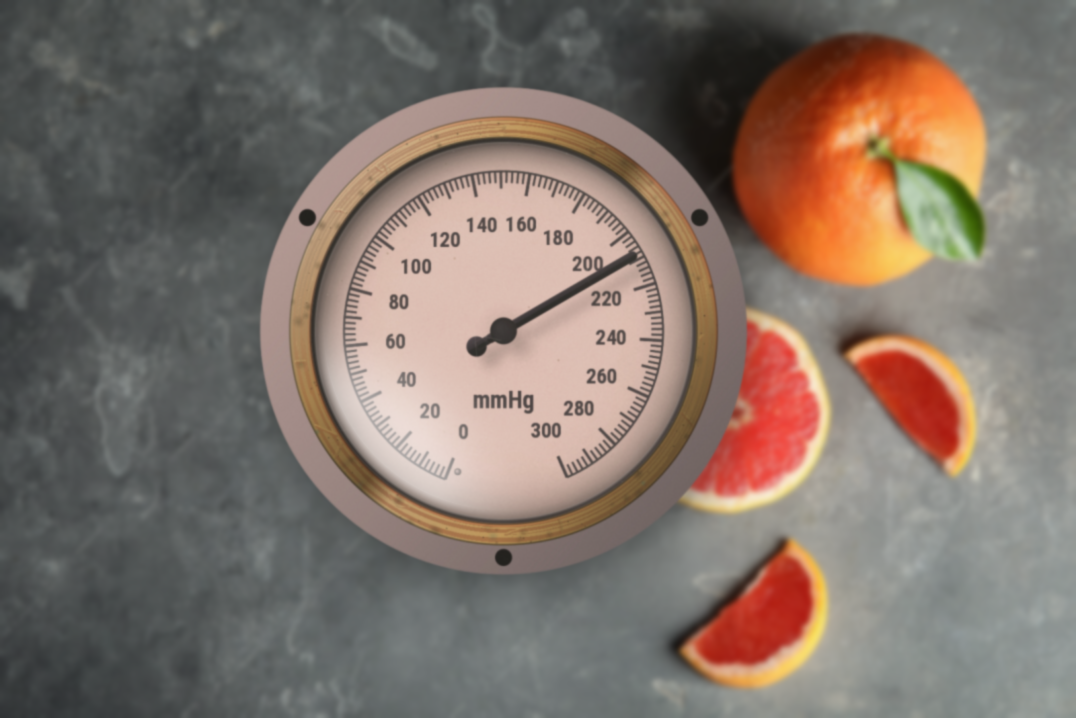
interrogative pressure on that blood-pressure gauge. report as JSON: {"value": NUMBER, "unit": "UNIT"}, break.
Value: {"value": 208, "unit": "mmHg"}
